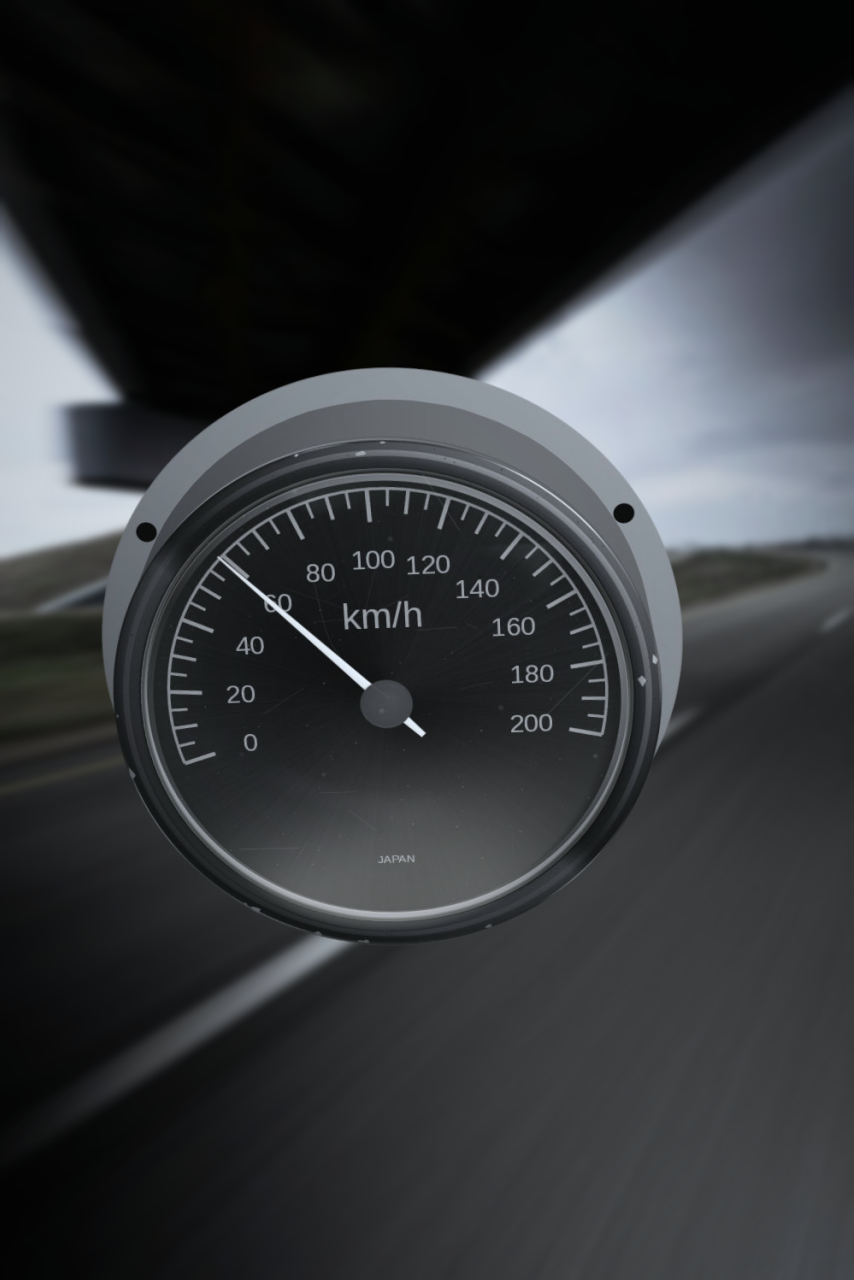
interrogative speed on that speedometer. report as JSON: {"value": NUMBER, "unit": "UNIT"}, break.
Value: {"value": 60, "unit": "km/h"}
